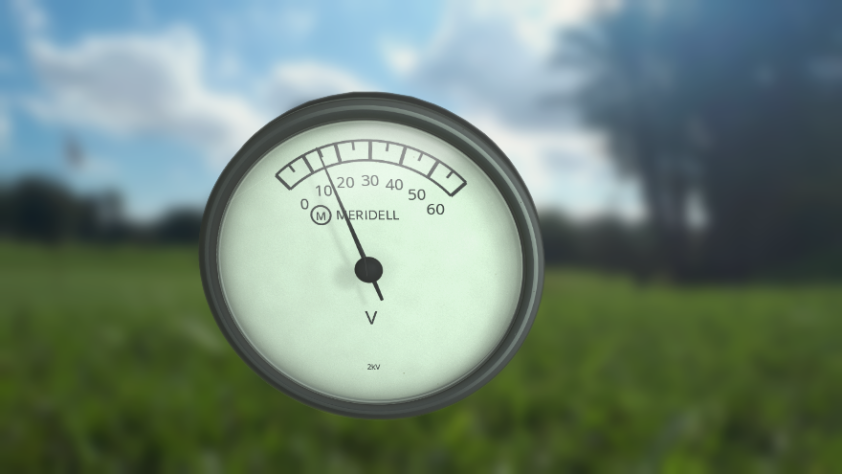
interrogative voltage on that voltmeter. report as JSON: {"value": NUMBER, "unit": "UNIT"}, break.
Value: {"value": 15, "unit": "V"}
